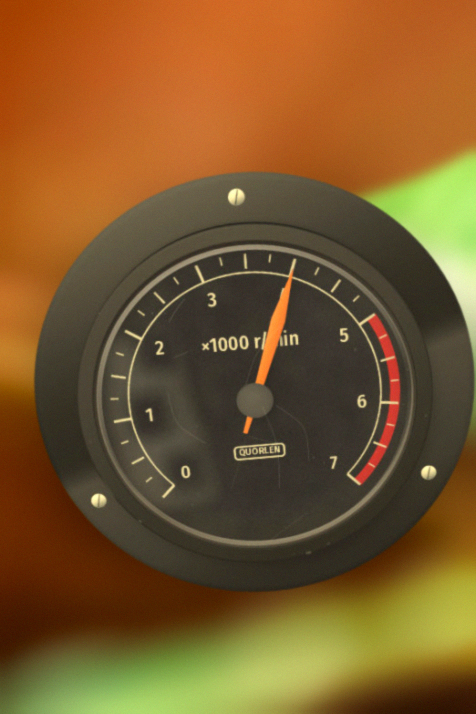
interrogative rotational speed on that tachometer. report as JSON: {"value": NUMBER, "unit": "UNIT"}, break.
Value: {"value": 4000, "unit": "rpm"}
